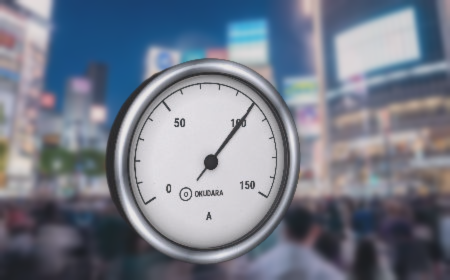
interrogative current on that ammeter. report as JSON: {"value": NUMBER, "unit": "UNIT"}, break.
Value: {"value": 100, "unit": "A"}
